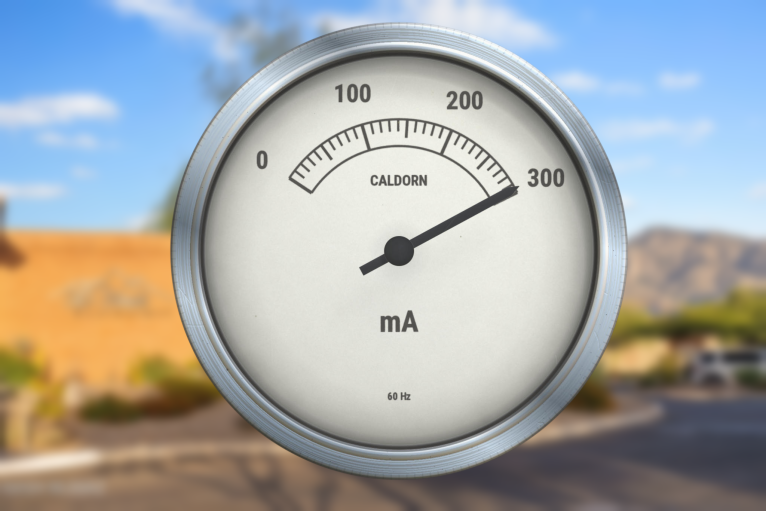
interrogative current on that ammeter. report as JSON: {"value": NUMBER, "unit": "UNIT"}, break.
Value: {"value": 295, "unit": "mA"}
